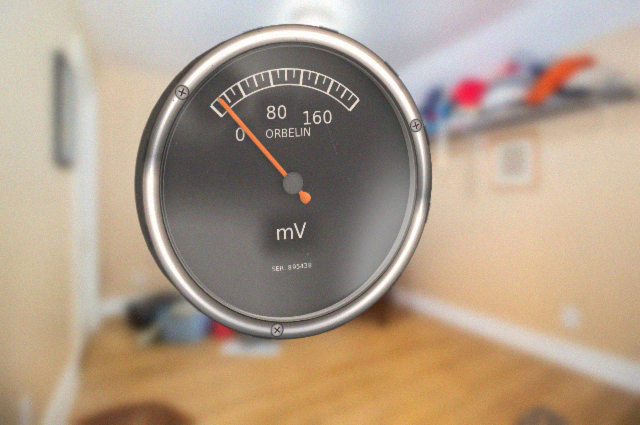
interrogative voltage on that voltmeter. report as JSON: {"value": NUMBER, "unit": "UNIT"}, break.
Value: {"value": 10, "unit": "mV"}
